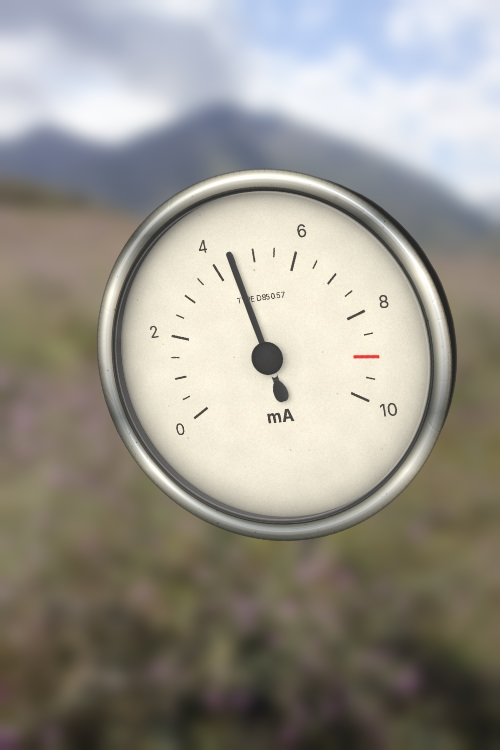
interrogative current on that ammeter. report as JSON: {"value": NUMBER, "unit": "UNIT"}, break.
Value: {"value": 4.5, "unit": "mA"}
